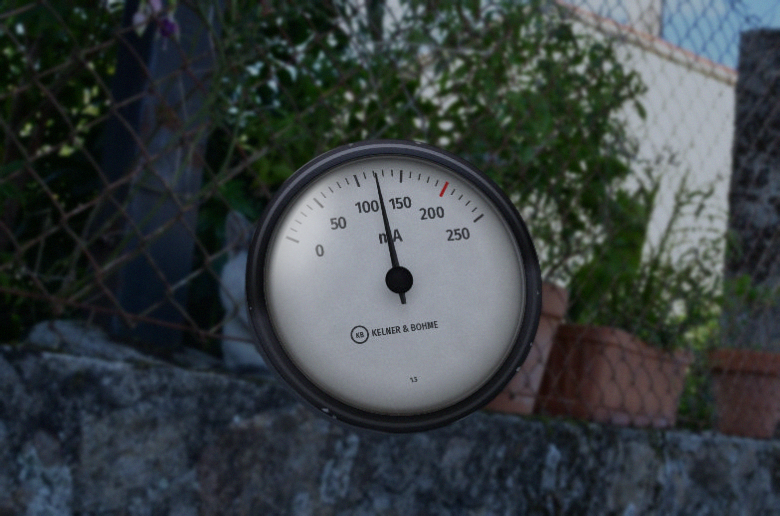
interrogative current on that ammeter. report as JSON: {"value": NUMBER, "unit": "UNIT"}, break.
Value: {"value": 120, "unit": "mA"}
